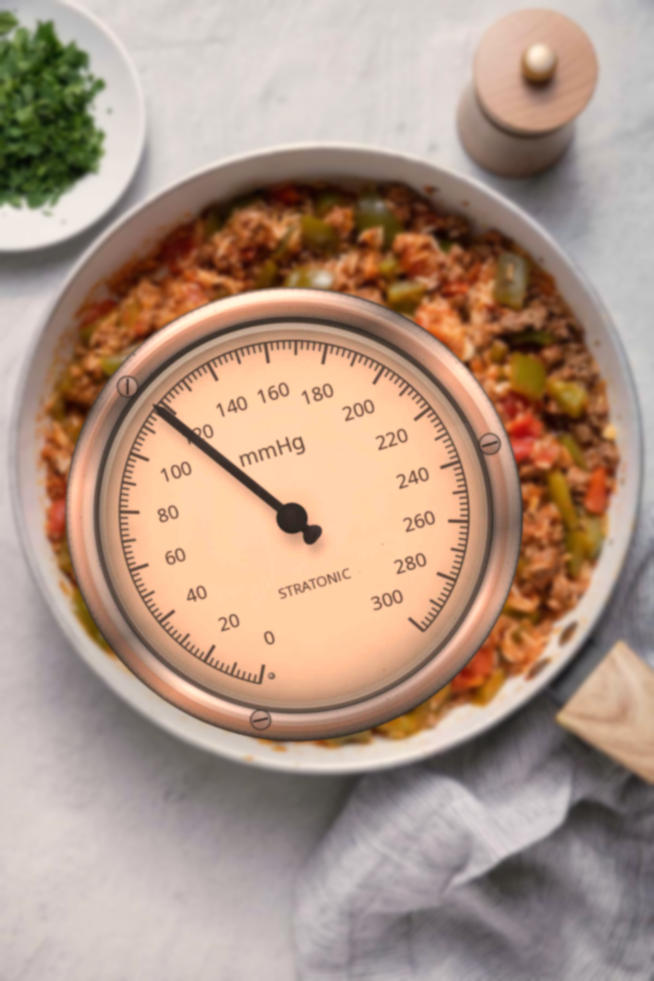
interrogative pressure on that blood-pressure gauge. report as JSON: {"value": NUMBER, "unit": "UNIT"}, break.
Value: {"value": 118, "unit": "mmHg"}
